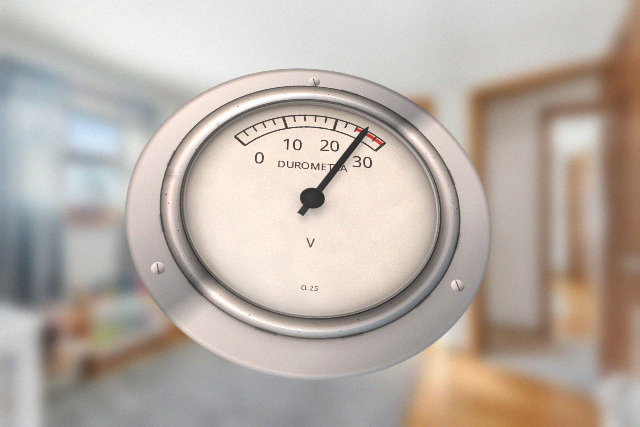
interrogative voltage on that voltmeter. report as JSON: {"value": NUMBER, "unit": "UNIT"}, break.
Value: {"value": 26, "unit": "V"}
